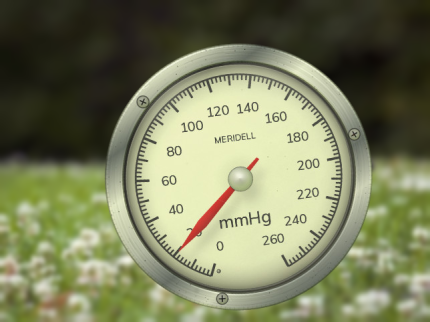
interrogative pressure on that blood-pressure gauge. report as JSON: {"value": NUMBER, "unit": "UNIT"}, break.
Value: {"value": 20, "unit": "mmHg"}
